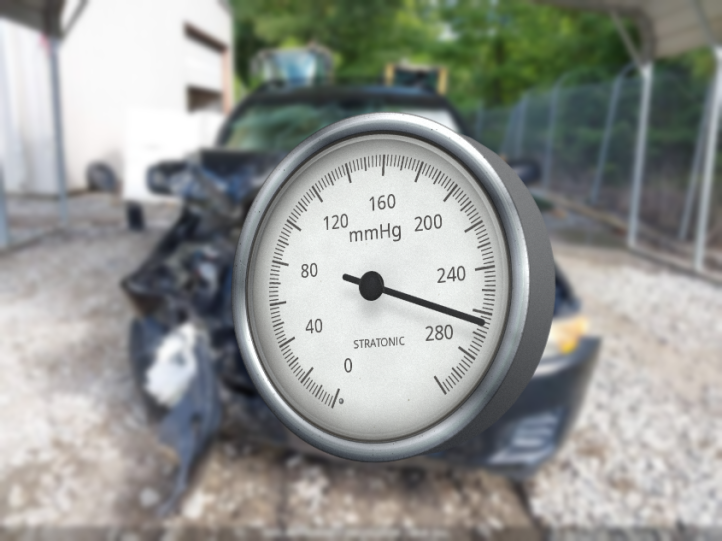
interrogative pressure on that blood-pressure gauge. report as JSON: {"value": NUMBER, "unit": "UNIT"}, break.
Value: {"value": 264, "unit": "mmHg"}
